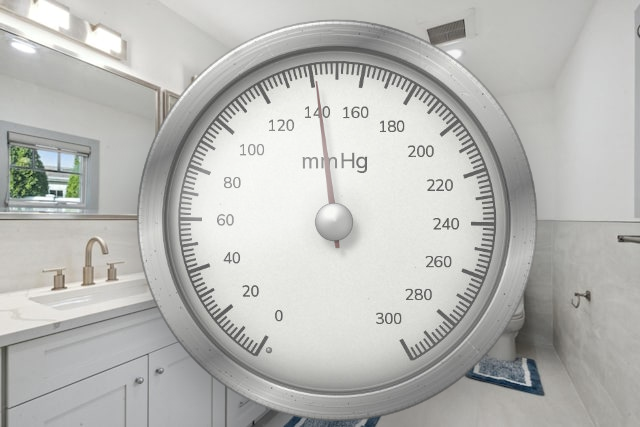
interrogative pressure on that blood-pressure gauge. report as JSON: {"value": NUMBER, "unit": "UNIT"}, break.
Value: {"value": 142, "unit": "mmHg"}
